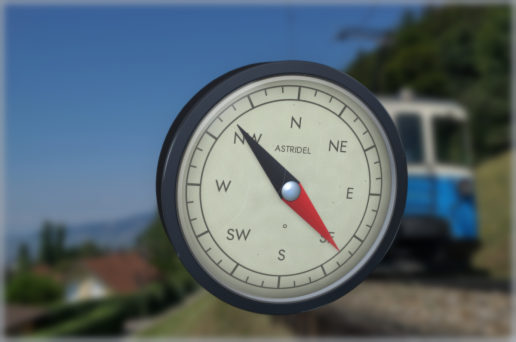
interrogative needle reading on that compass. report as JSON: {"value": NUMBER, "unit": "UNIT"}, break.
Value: {"value": 135, "unit": "°"}
